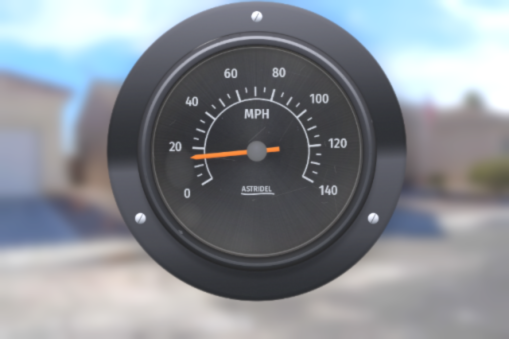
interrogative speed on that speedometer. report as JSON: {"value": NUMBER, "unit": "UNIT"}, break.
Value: {"value": 15, "unit": "mph"}
